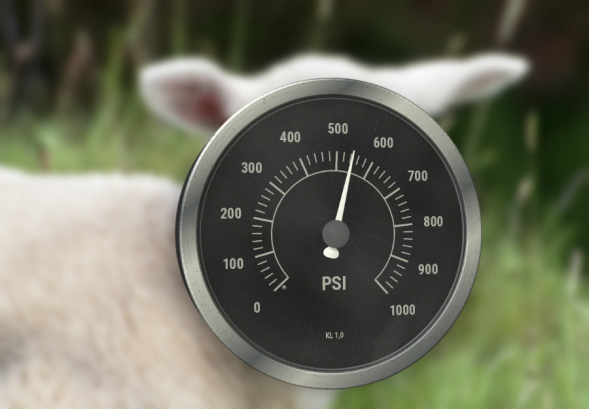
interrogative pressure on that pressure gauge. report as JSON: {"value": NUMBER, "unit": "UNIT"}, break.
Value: {"value": 540, "unit": "psi"}
